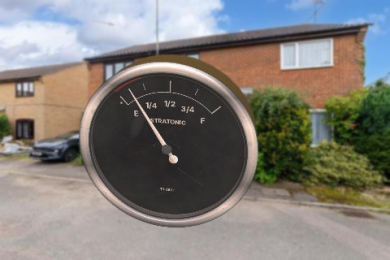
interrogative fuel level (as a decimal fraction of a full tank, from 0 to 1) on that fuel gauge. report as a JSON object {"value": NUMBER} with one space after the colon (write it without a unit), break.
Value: {"value": 0.125}
